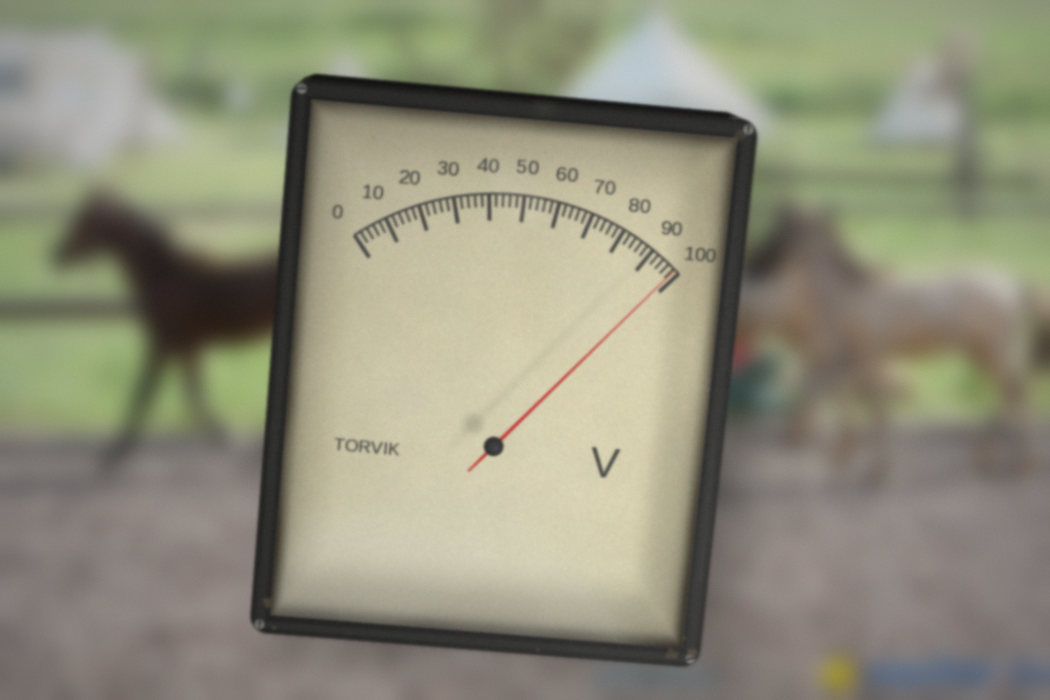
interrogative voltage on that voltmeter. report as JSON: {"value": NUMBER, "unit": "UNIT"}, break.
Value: {"value": 98, "unit": "V"}
